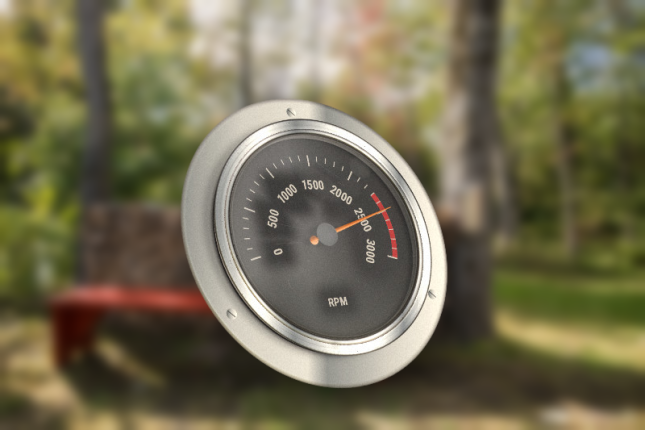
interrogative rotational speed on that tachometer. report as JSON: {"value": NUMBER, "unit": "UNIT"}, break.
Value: {"value": 2500, "unit": "rpm"}
